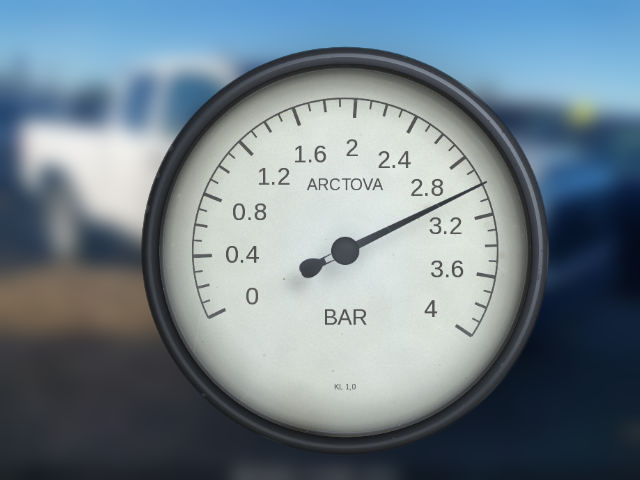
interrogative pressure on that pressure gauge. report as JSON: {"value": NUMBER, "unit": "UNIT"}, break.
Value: {"value": 3, "unit": "bar"}
